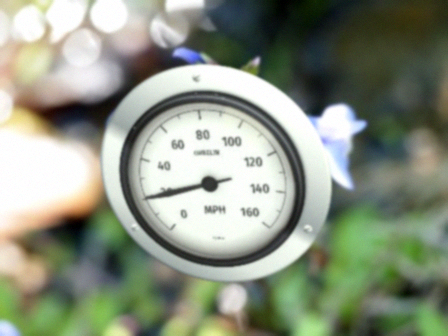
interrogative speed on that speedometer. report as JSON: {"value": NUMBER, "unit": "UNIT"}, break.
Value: {"value": 20, "unit": "mph"}
